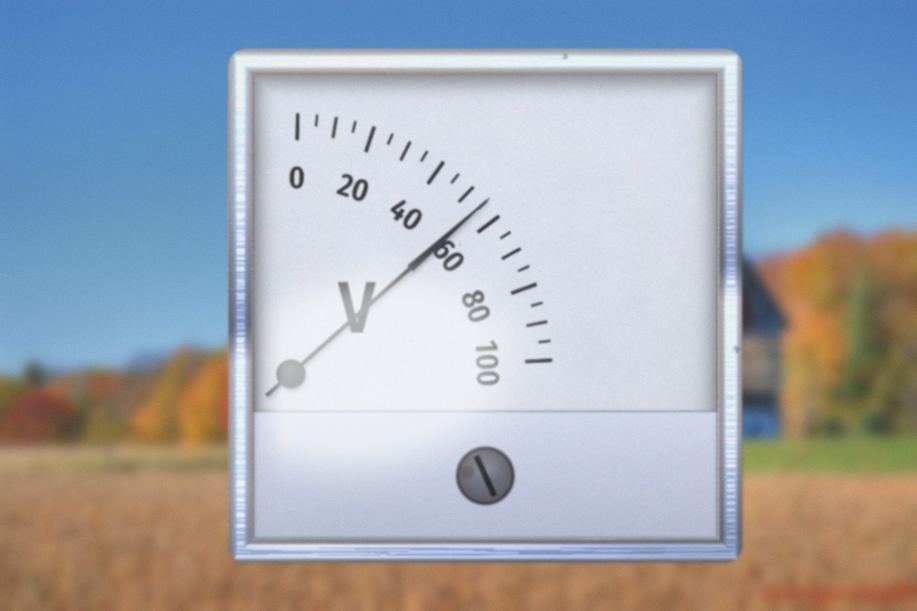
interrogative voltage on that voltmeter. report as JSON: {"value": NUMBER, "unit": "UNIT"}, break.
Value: {"value": 55, "unit": "V"}
